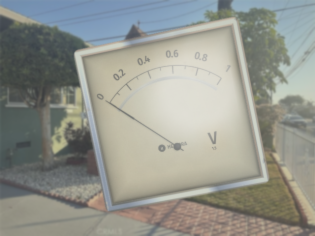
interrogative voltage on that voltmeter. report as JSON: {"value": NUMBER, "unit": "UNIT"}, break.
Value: {"value": 0, "unit": "V"}
